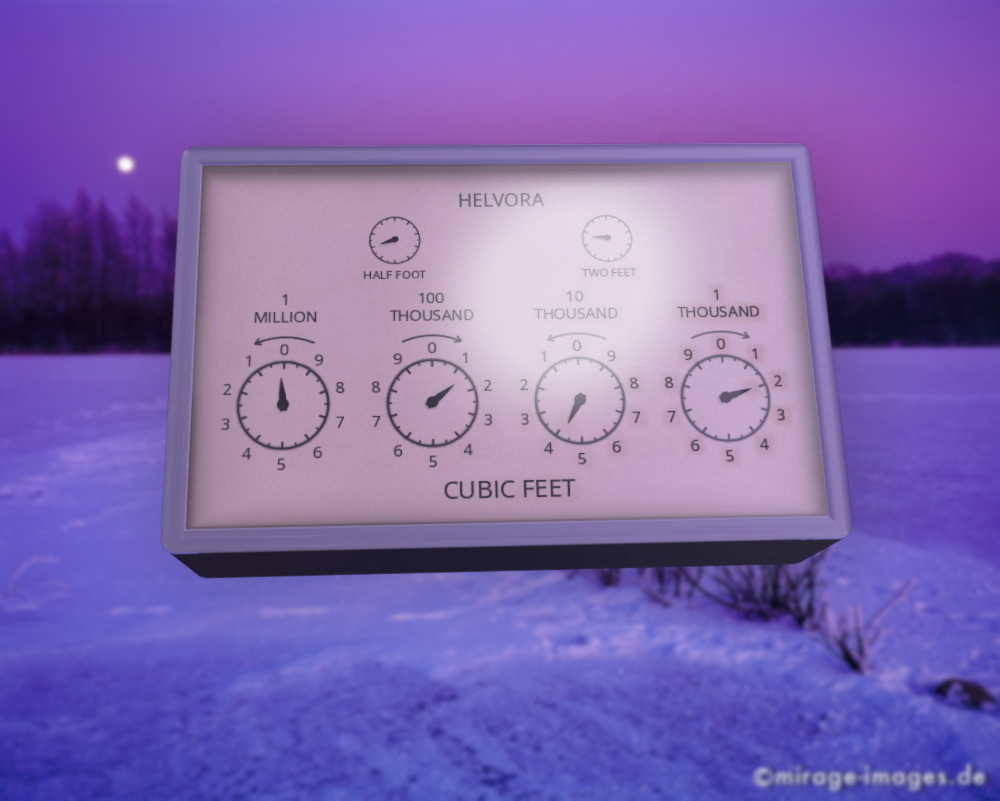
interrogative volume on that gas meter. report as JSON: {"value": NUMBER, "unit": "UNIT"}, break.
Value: {"value": 14200, "unit": "ft³"}
